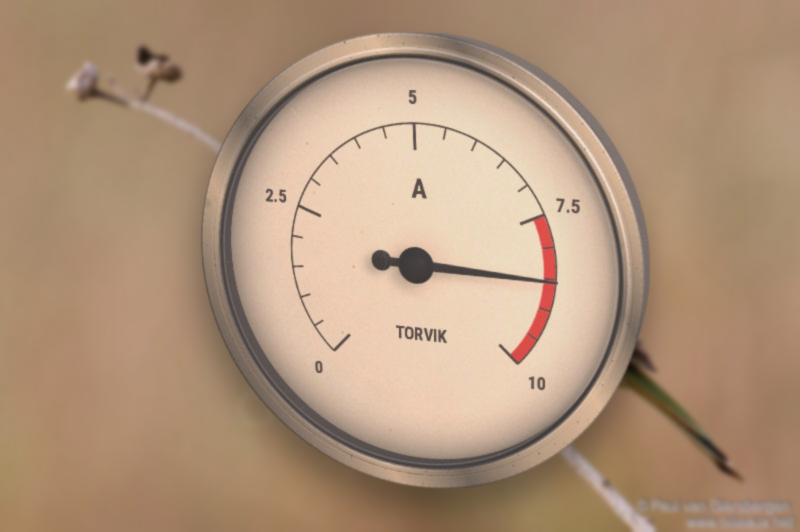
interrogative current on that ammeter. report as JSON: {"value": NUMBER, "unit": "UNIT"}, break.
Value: {"value": 8.5, "unit": "A"}
